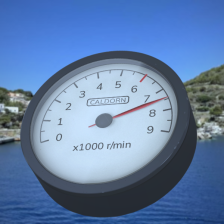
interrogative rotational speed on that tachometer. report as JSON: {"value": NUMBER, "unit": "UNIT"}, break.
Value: {"value": 7500, "unit": "rpm"}
